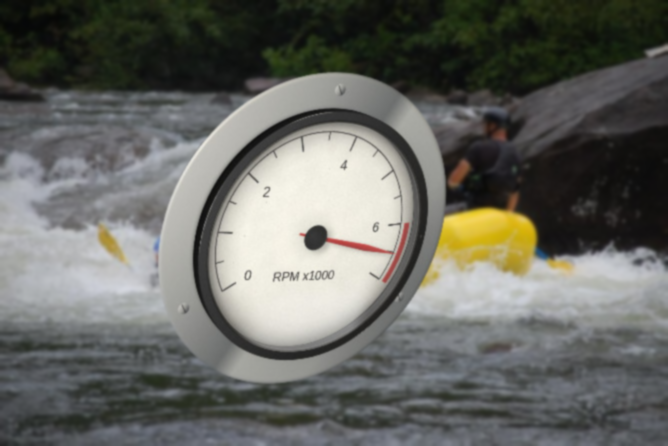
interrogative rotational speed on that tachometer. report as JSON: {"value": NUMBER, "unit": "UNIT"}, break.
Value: {"value": 6500, "unit": "rpm"}
